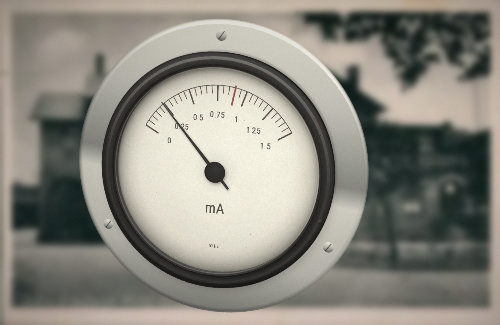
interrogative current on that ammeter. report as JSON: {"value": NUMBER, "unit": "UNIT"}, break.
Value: {"value": 0.25, "unit": "mA"}
